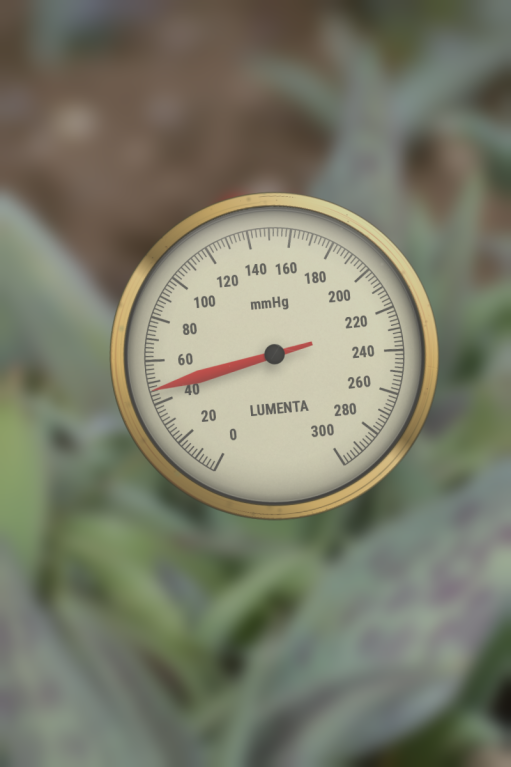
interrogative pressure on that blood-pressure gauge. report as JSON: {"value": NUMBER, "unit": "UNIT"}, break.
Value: {"value": 46, "unit": "mmHg"}
